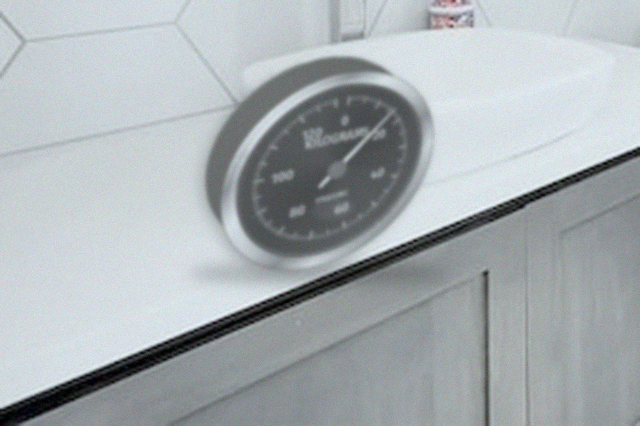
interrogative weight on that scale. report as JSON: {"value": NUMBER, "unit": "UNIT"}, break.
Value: {"value": 15, "unit": "kg"}
